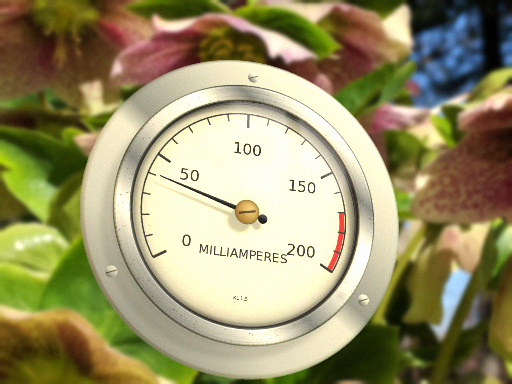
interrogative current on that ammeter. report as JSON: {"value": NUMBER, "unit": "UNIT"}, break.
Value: {"value": 40, "unit": "mA"}
